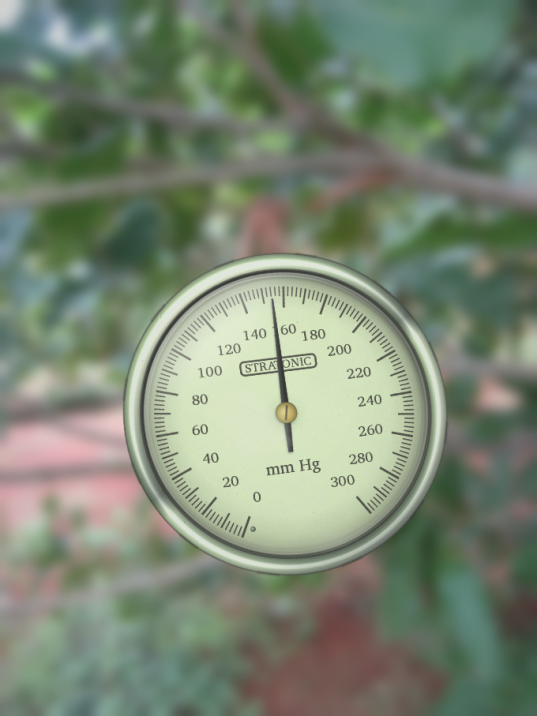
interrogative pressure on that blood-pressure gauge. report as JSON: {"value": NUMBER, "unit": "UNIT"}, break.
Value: {"value": 154, "unit": "mmHg"}
